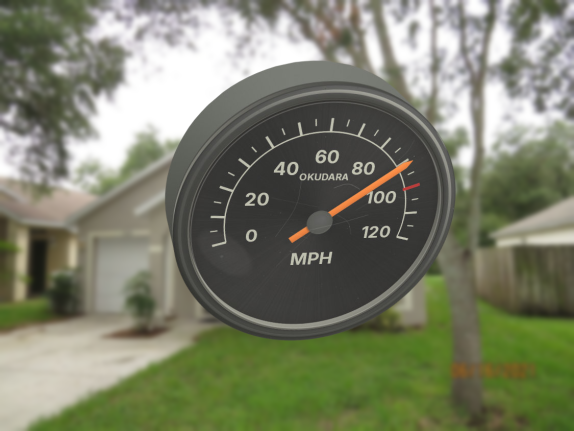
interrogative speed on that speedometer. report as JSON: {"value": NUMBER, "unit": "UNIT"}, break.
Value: {"value": 90, "unit": "mph"}
